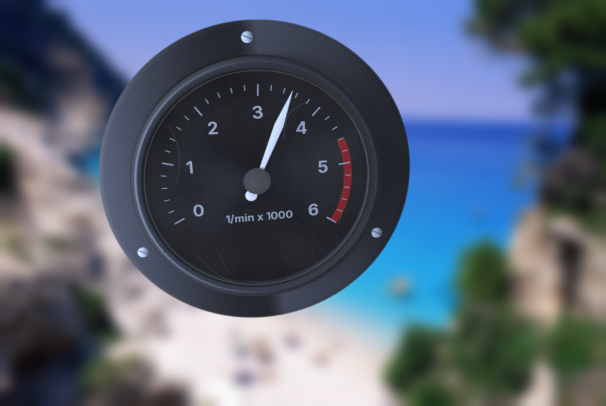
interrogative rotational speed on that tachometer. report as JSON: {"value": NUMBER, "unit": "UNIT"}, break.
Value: {"value": 3500, "unit": "rpm"}
